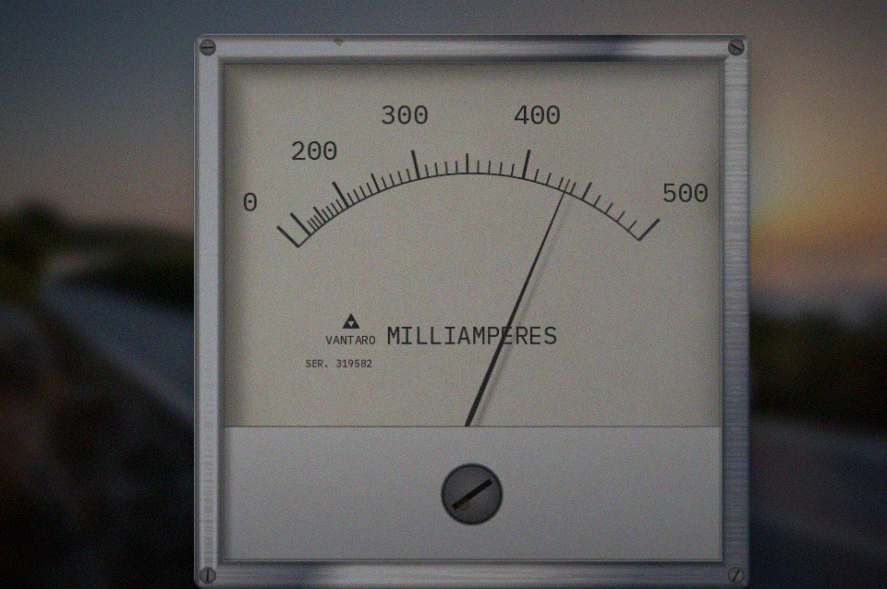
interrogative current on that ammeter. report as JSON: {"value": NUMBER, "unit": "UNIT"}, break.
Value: {"value": 435, "unit": "mA"}
